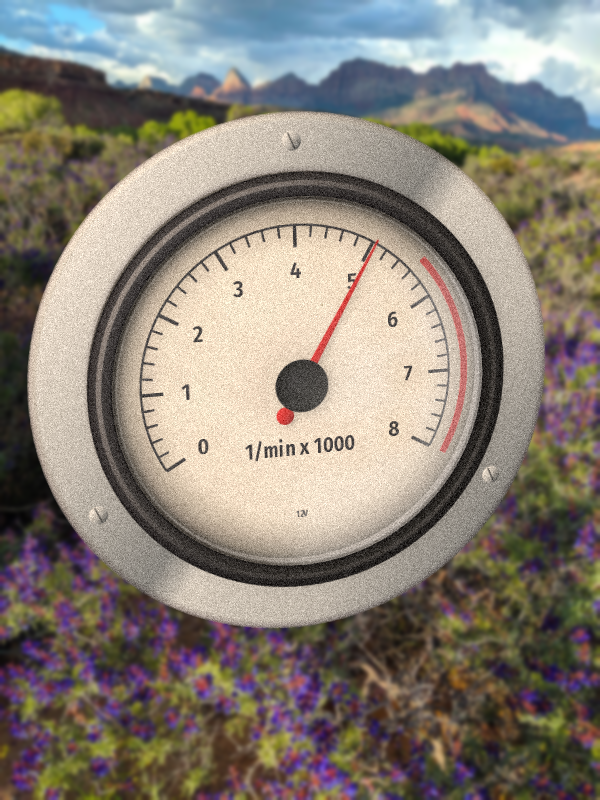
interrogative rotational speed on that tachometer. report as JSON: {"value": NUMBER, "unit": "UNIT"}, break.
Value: {"value": 5000, "unit": "rpm"}
